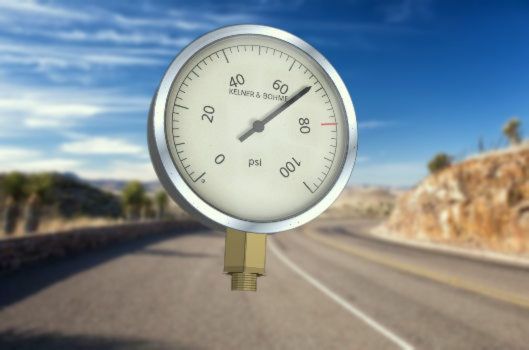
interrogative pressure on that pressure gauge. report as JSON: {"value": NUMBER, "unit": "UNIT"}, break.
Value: {"value": 68, "unit": "psi"}
